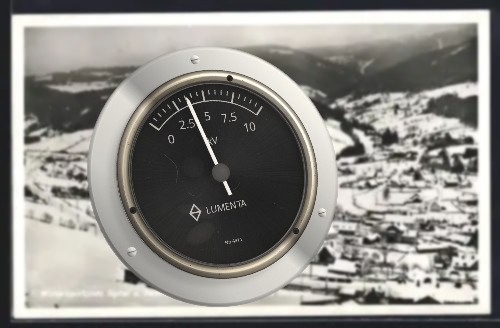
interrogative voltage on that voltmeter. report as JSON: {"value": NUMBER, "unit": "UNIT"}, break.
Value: {"value": 3.5, "unit": "kV"}
